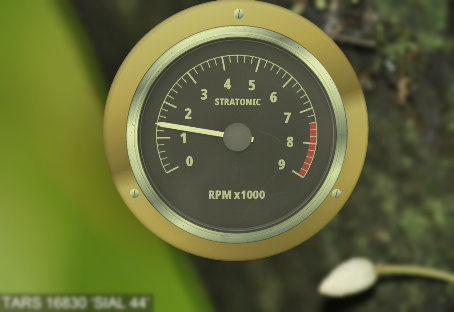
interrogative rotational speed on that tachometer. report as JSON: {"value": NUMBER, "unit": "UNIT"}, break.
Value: {"value": 1400, "unit": "rpm"}
